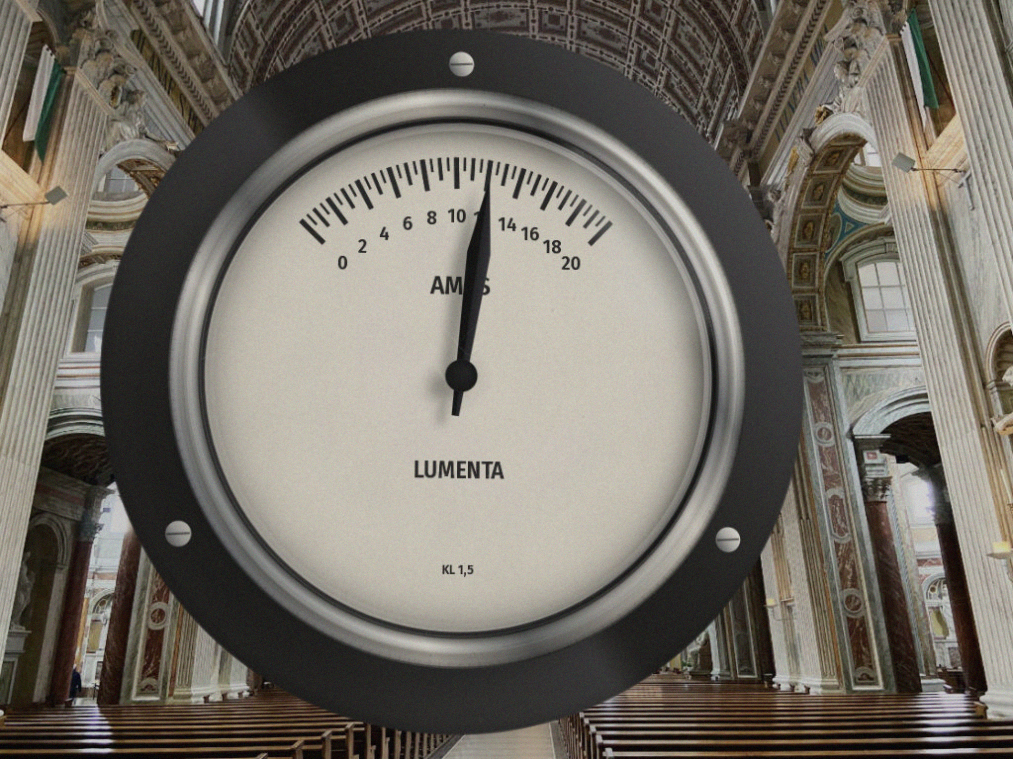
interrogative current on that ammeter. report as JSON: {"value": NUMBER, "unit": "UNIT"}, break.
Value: {"value": 12, "unit": "A"}
